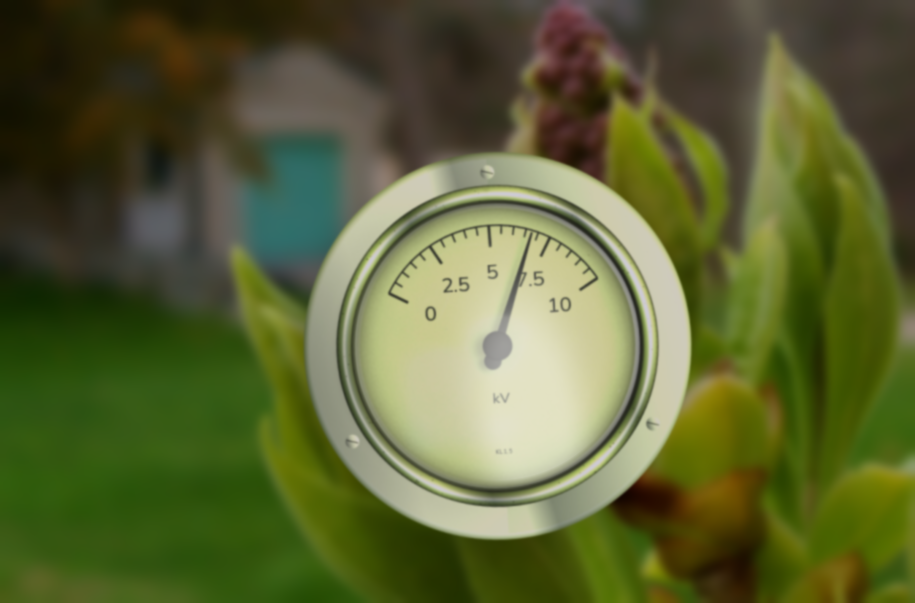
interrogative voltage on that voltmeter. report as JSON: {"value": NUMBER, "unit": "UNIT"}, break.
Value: {"value": 6.75, "unit": "kV"}
